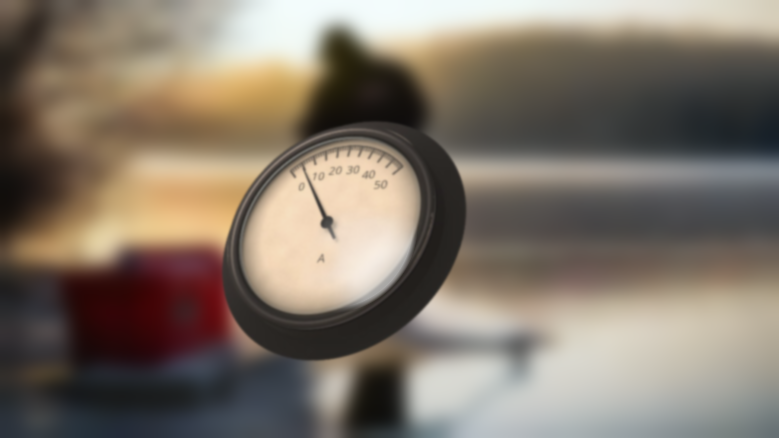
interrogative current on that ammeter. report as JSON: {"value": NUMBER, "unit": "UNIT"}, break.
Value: {"value": 5, "unit": "A"}
